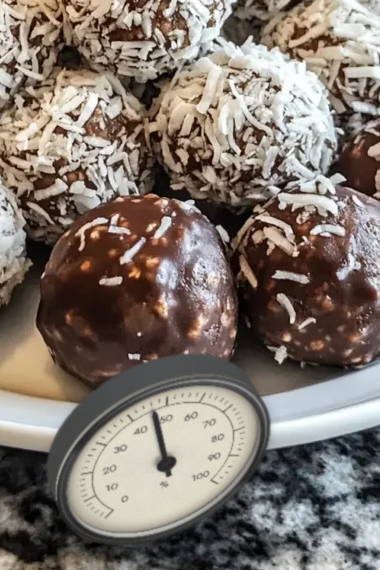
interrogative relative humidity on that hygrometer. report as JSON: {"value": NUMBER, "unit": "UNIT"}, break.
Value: {"value": 46, "unit": "%"}
